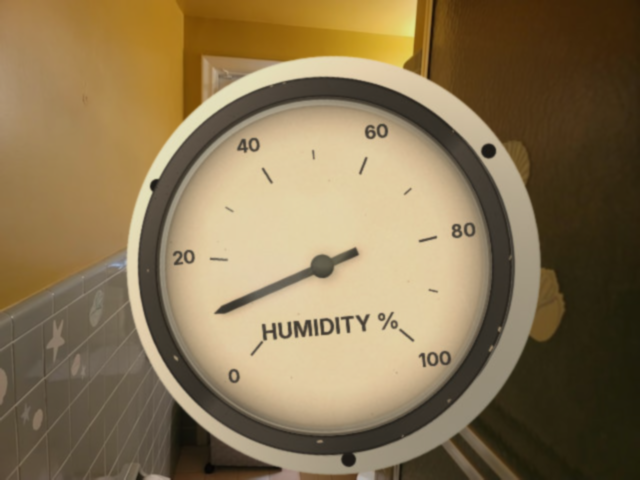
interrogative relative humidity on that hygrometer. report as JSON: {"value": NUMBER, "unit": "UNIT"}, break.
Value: {"value": 10, "unit": "%"}
